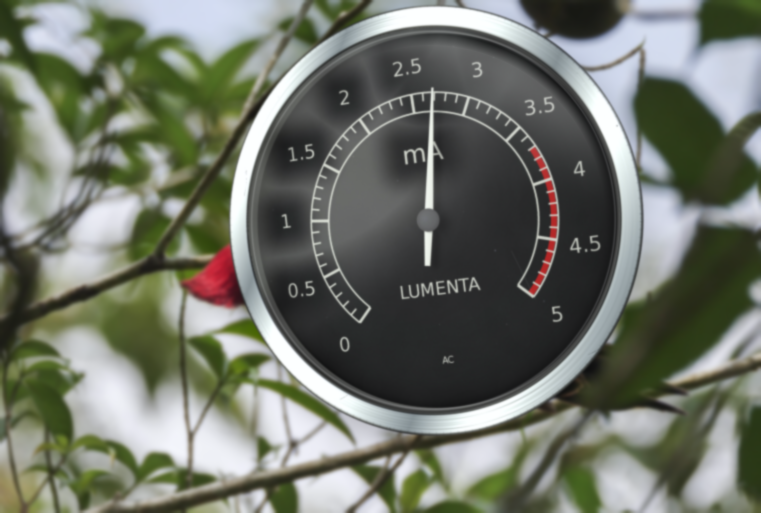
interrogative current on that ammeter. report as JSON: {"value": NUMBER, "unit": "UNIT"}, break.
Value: {"value": 2.7, "unit": "mA"}
